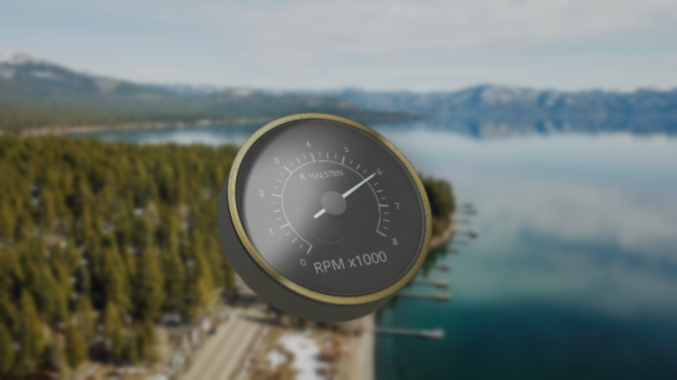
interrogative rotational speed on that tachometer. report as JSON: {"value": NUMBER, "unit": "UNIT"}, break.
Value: {"value": 6000, "unit": "rpm"}
